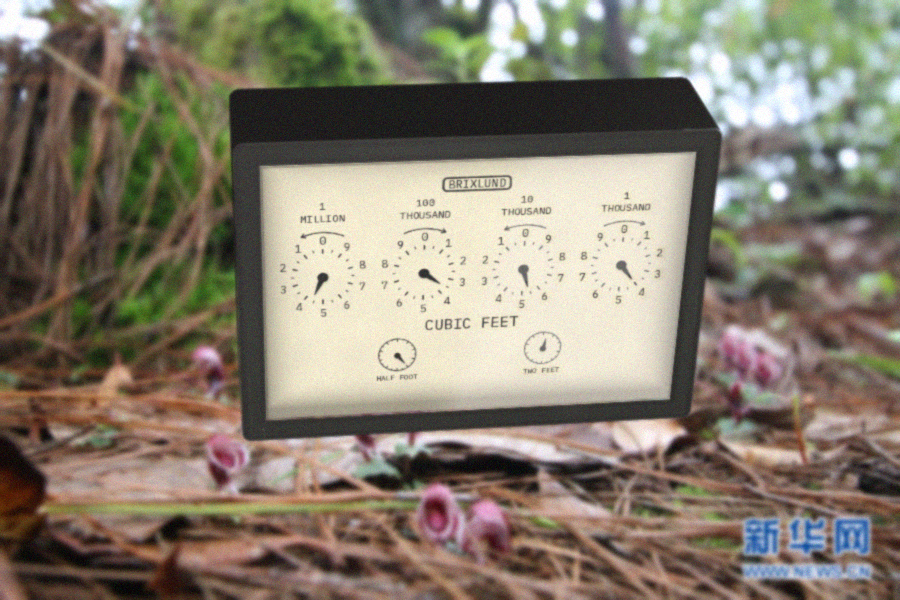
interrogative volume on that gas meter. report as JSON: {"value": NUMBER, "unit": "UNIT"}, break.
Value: {"value": 435400, "unit": "ft³"}
